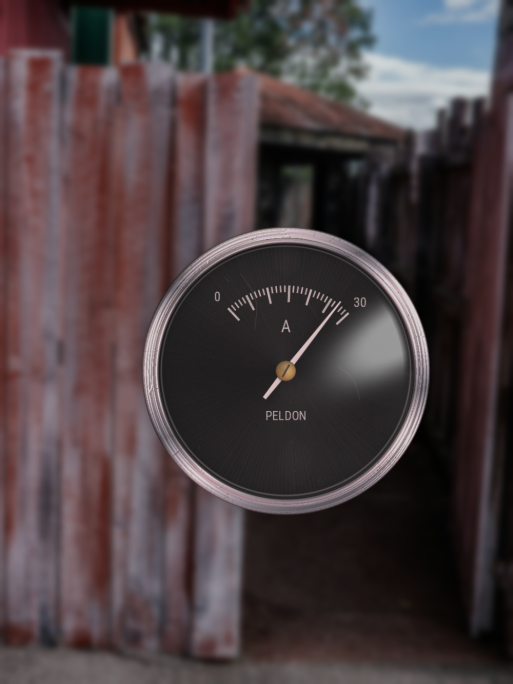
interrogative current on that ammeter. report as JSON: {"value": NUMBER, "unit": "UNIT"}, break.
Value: {"value": 27, "unit": "A"}
